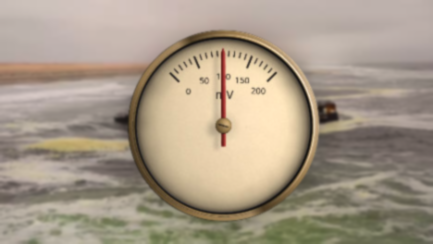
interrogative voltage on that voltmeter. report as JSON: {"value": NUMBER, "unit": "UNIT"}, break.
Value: {"value": 100, "unit": "mV"}
